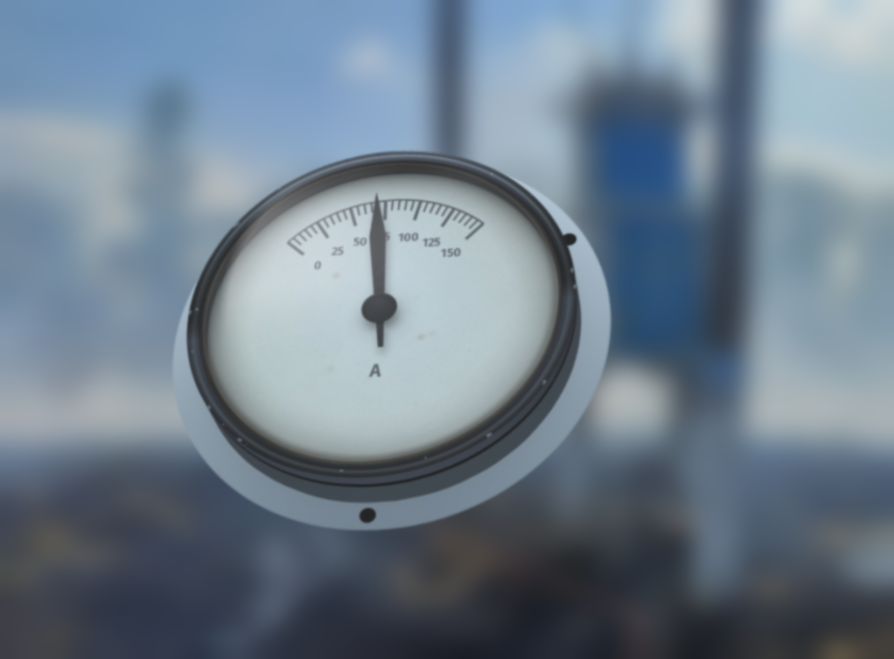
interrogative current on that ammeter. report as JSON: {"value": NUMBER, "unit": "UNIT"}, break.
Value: {"value": 70, "unit": "A"}
